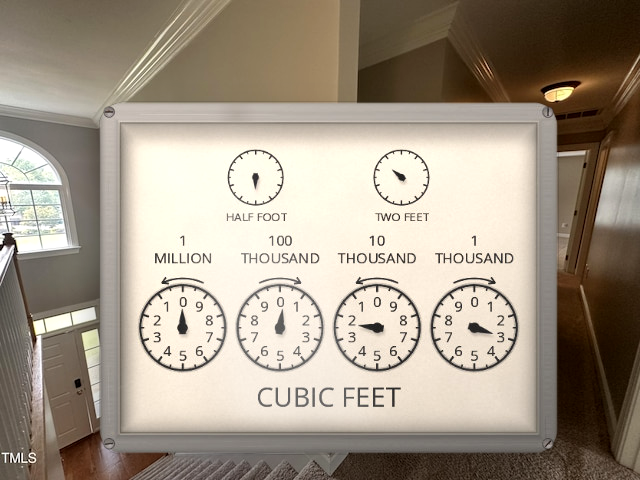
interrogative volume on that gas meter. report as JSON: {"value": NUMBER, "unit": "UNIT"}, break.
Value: {"value": 2300, "unit": "ft³"}
